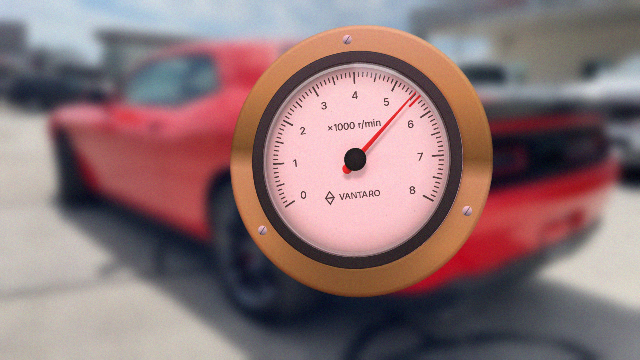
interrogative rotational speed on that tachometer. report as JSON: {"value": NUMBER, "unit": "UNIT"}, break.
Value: {"value": 5500, "unit": "rpm"}
